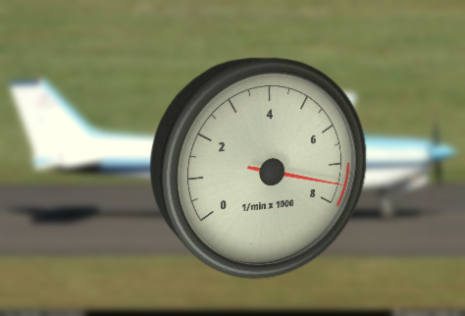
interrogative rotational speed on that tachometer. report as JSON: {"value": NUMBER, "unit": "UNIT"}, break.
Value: {"value": 7500, "unit": "rpm"}
